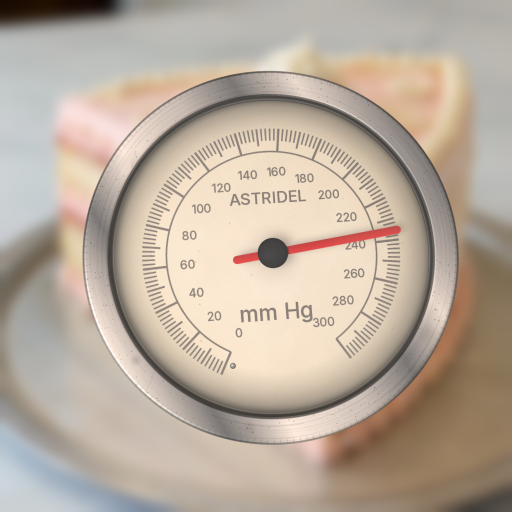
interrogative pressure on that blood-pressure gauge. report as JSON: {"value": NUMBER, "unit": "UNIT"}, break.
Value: {"value": 236, "unit": "mmHg"}
